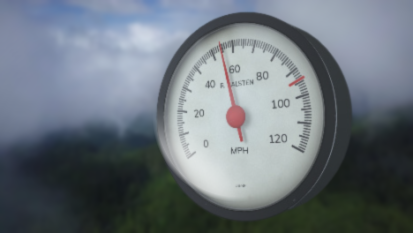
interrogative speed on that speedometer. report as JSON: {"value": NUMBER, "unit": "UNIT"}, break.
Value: {"value": 55, "unit": "mph"}
